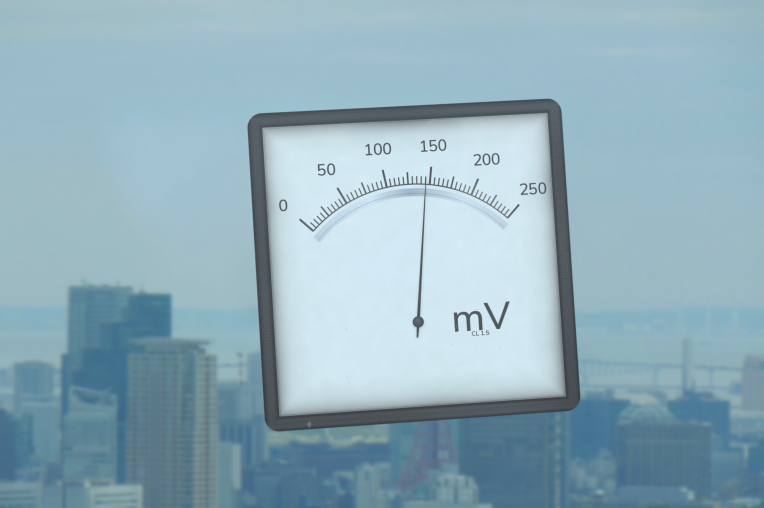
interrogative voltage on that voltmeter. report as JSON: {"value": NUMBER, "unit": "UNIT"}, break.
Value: {"value": 145, "unit": "mV"}
